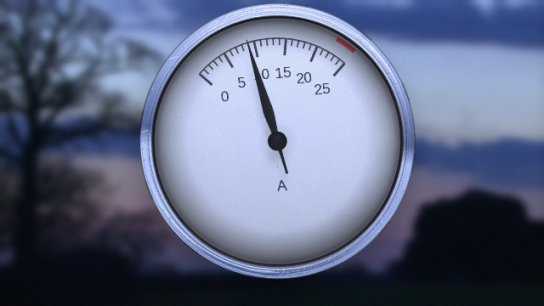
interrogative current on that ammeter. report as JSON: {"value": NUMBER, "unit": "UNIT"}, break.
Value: {"value": 9, "unit": "A"}
